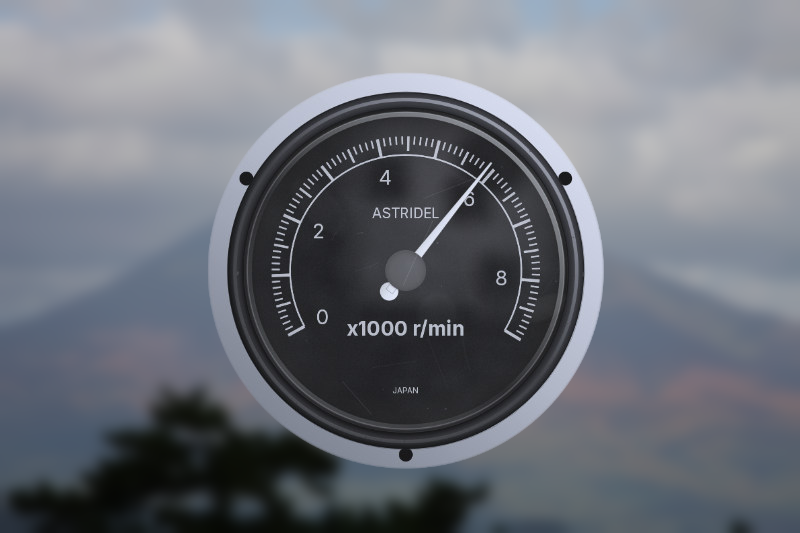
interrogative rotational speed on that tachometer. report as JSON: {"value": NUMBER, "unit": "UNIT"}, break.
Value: {"value": 5900, "unit": "rpm"}
